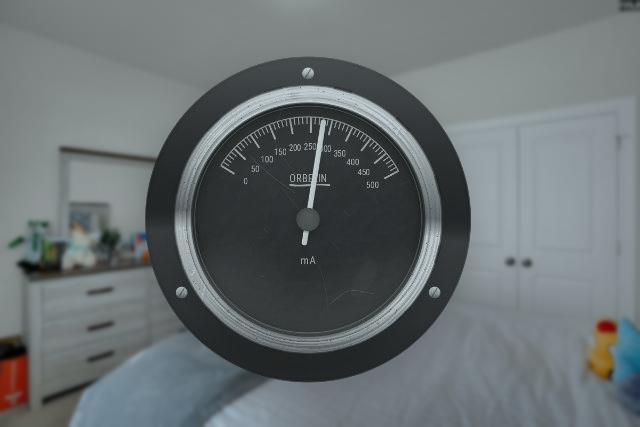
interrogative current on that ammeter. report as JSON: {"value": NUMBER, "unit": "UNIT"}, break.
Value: {"value": 280, "unit": "mA"}
